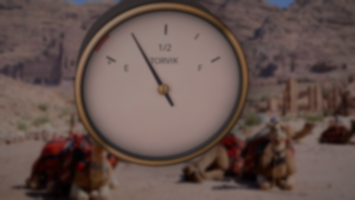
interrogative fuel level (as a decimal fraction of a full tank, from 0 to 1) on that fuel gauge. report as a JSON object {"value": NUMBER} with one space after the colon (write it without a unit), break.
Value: {"value": 0.25}
